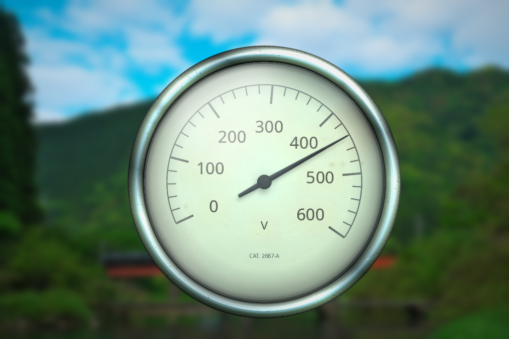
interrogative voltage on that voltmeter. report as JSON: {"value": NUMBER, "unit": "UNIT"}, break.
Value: {"value": 440, "unit": "V"}
